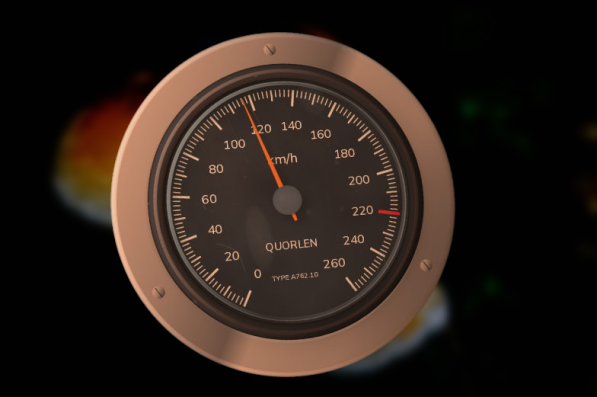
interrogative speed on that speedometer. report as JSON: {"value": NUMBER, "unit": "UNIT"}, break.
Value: {"value": 116, "unit": "km/h"}
